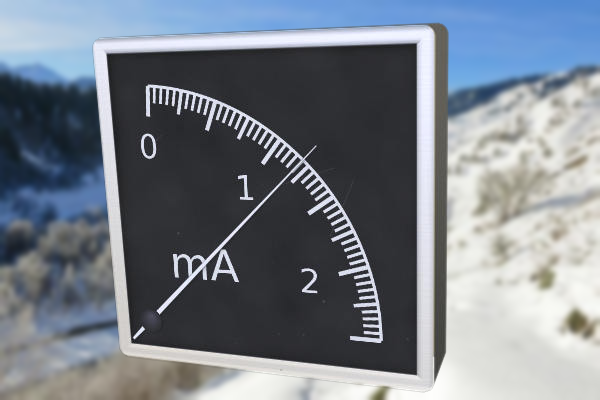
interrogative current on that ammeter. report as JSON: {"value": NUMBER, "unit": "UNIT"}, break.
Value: {"value": 1.2, "unit": "mA"}
